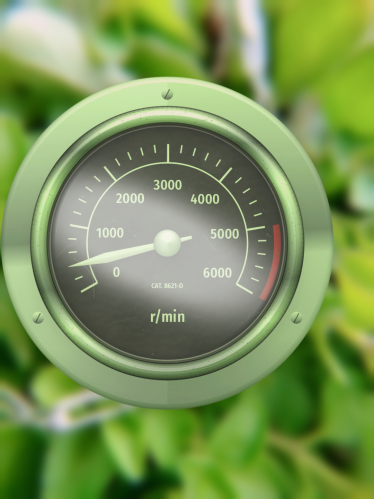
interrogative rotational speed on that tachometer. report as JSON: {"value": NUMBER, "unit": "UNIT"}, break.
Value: {"value": 400, "unit": "rpm"}
